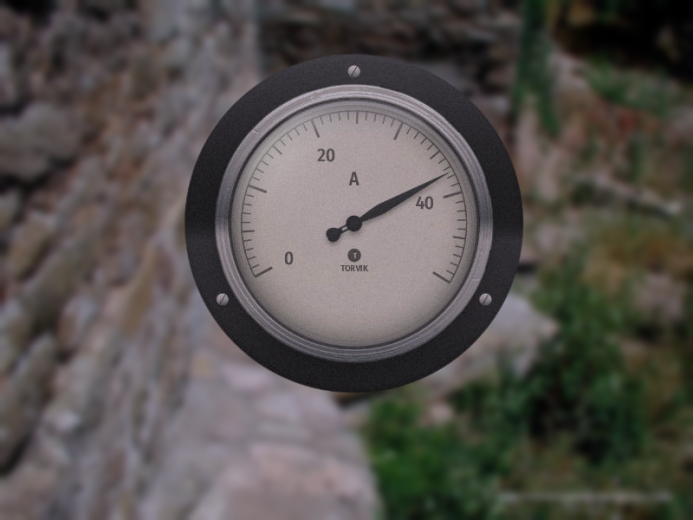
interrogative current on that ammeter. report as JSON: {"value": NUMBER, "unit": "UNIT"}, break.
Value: {"value": 37.5, "unit": "A"}
